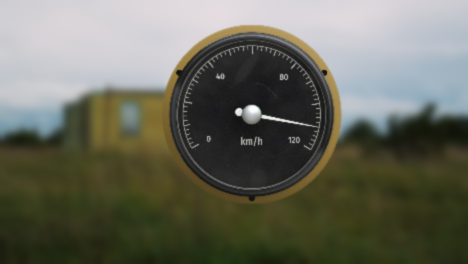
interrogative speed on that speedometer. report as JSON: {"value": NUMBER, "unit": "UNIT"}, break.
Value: {"value": 110, "unit": "km/h"}
